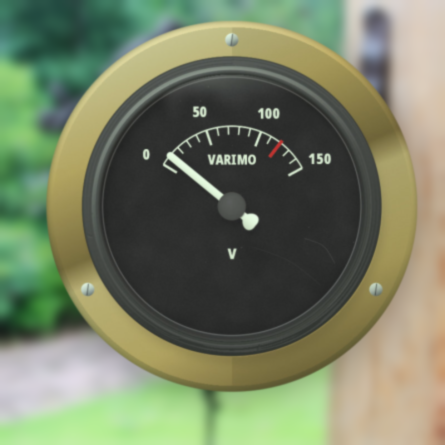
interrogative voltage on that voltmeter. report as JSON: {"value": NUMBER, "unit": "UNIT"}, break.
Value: {"value": 10, "unit": "V"}
